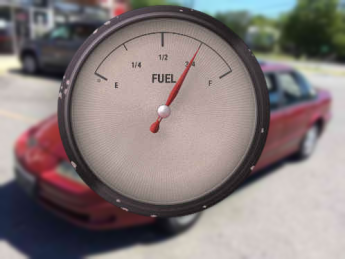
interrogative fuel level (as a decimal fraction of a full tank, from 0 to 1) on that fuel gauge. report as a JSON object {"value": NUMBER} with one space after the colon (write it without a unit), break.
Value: {"value": 0.75}
